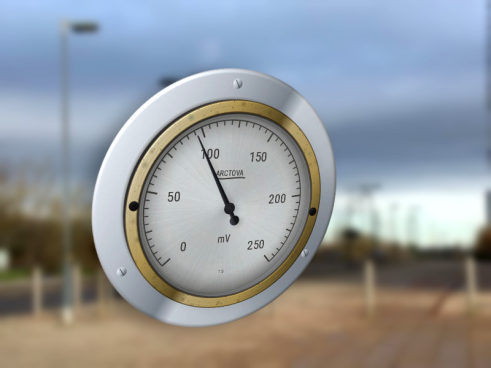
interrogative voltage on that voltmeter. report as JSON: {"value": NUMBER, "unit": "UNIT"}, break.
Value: {"value": 95, "unit": "mV"}
